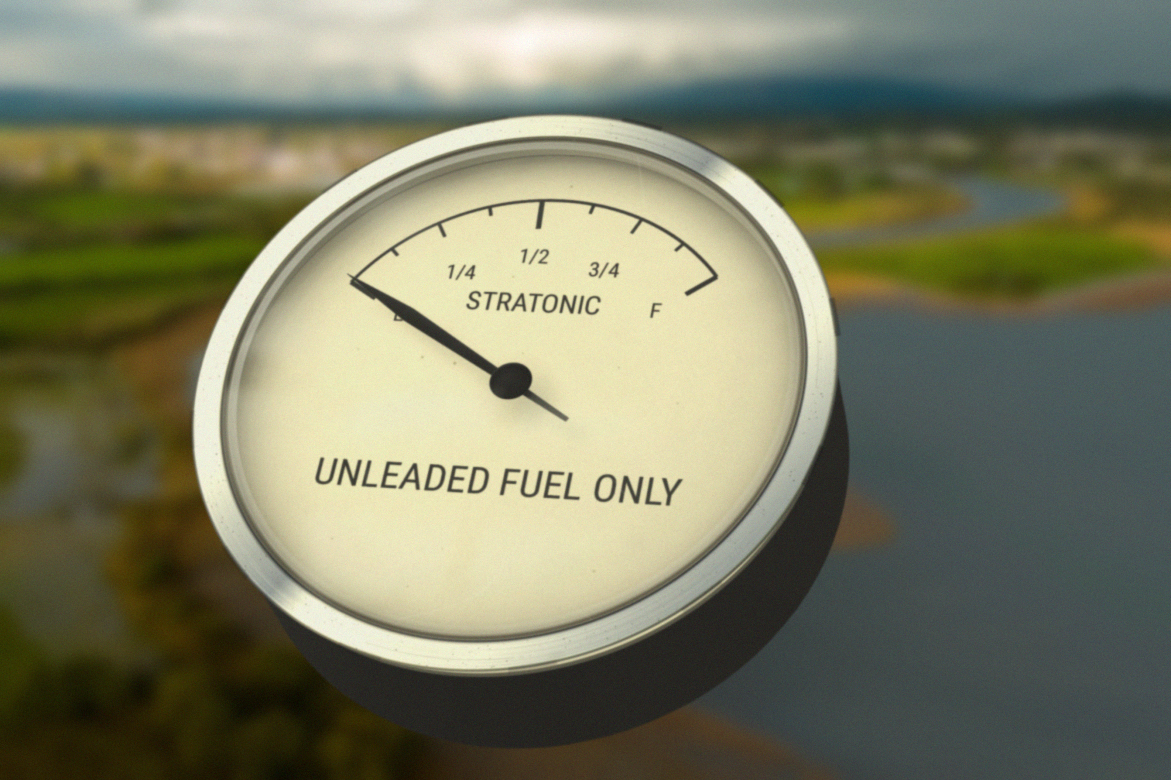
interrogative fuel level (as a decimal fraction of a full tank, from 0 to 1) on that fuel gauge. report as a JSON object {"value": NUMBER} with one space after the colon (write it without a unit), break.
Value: {"value": 0}
